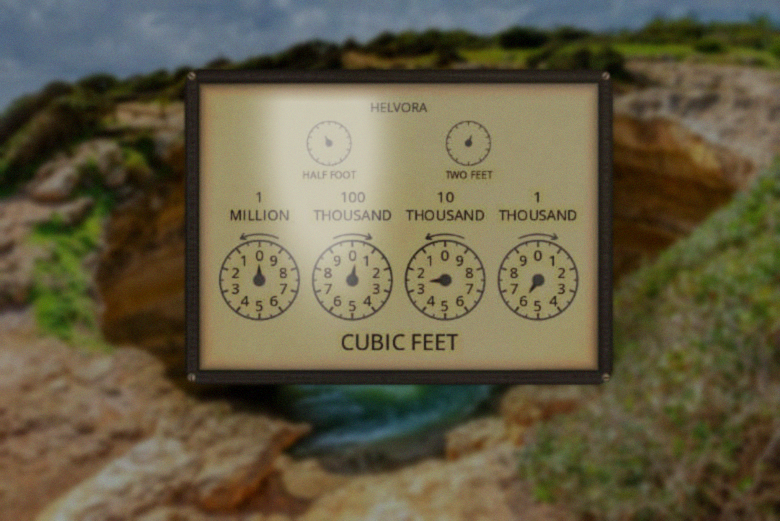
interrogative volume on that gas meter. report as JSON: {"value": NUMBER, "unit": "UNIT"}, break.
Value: {"value": 2600, "unit": "ft³"}
